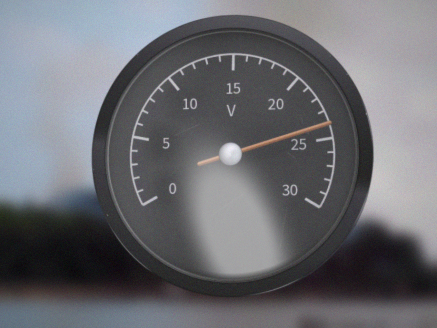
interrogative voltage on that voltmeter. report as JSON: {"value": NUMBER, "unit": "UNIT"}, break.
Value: {"value": 24, "unit": "V"}
